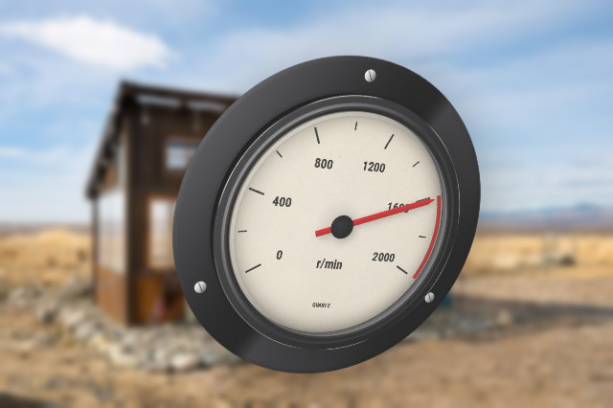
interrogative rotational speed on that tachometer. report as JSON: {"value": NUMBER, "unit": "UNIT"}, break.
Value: {"value": 1600, "unit": "rpm"}
